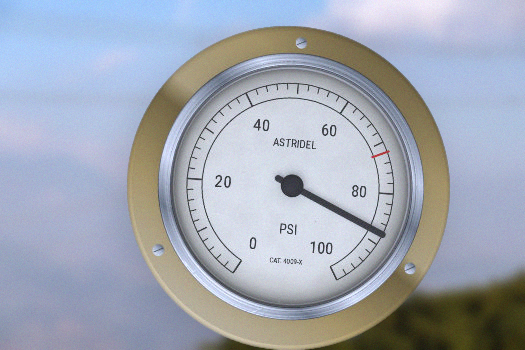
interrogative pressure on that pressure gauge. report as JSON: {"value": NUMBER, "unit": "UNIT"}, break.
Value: {"value": 88, "unit": "psi"}
